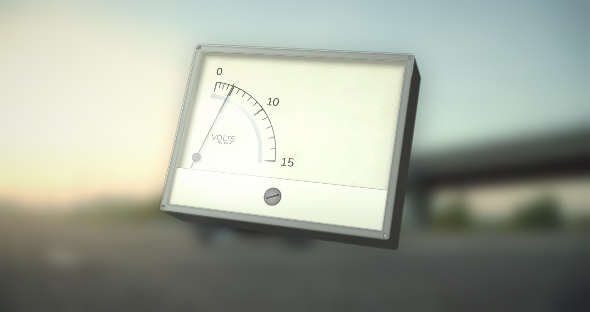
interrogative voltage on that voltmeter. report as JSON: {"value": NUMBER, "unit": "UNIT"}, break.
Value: {"value": 5, "unit": "V"}
